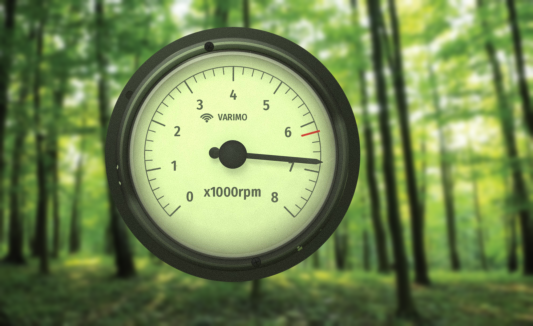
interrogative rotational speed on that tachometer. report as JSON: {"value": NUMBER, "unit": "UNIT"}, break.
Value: {"value": 6800, "unit": "rpm"}
